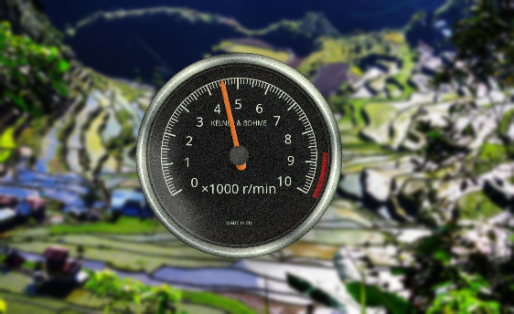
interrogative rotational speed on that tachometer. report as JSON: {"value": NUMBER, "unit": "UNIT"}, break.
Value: {"value": 4500, "unit": "rpm"}
